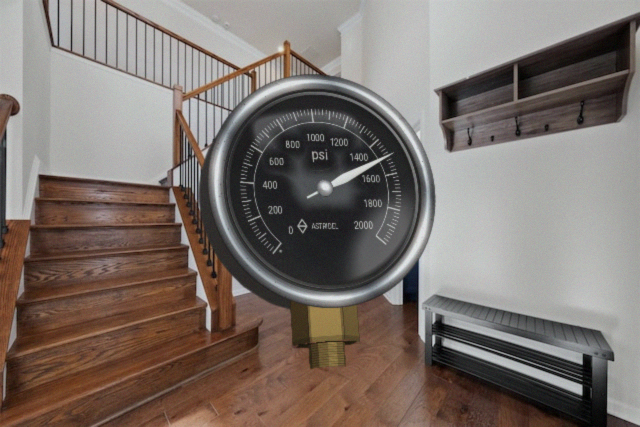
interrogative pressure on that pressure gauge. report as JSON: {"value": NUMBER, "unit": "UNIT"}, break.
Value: {"value": 1500, "unit": "psi"}
